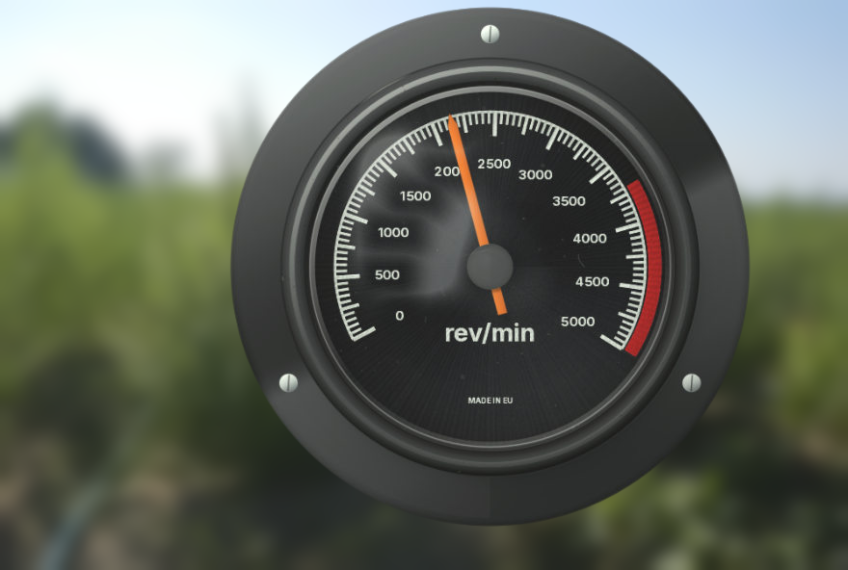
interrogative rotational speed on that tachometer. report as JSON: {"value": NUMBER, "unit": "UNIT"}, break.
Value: {"value": 2150, "unit": "rpm"}
